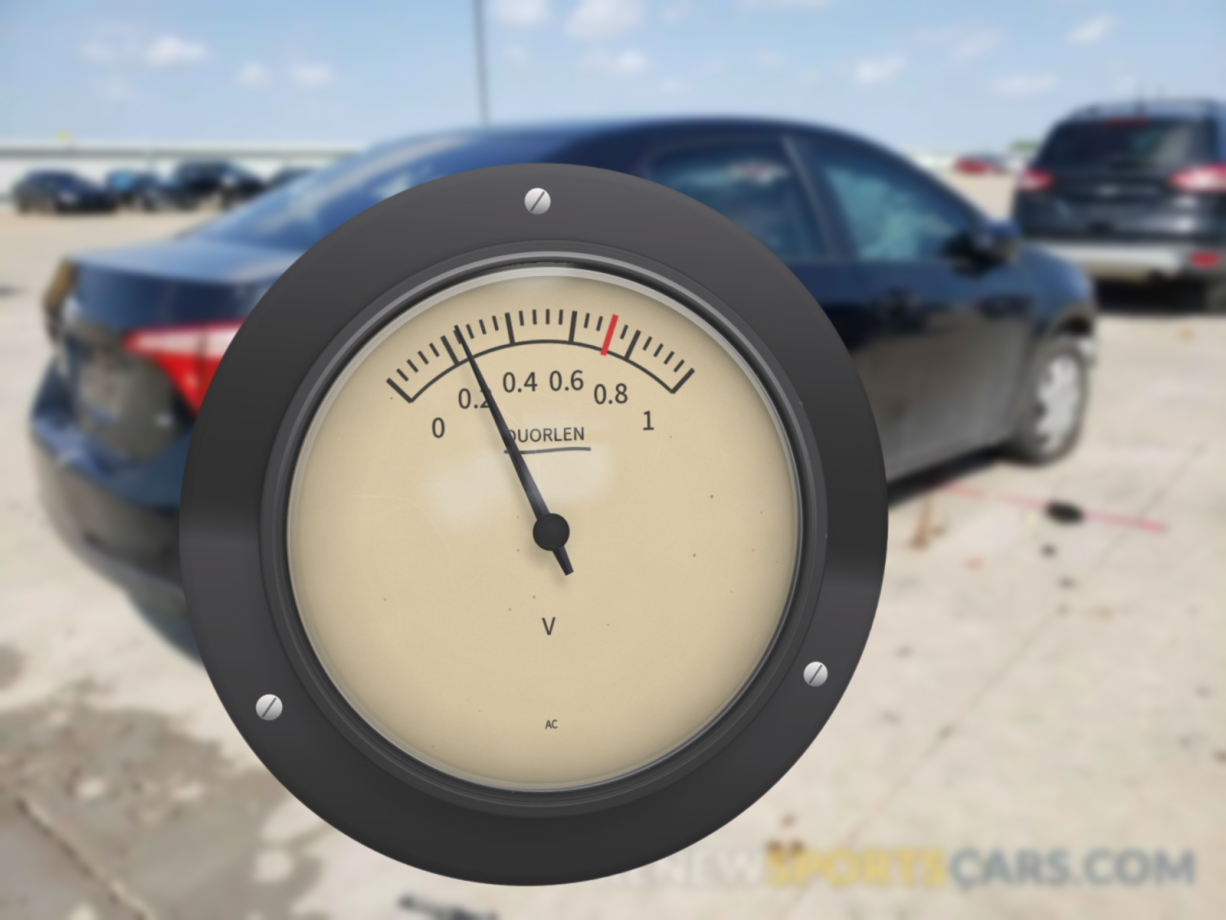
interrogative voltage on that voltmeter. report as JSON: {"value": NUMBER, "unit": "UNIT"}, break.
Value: {"value": 0.24, "unit": "V"}
